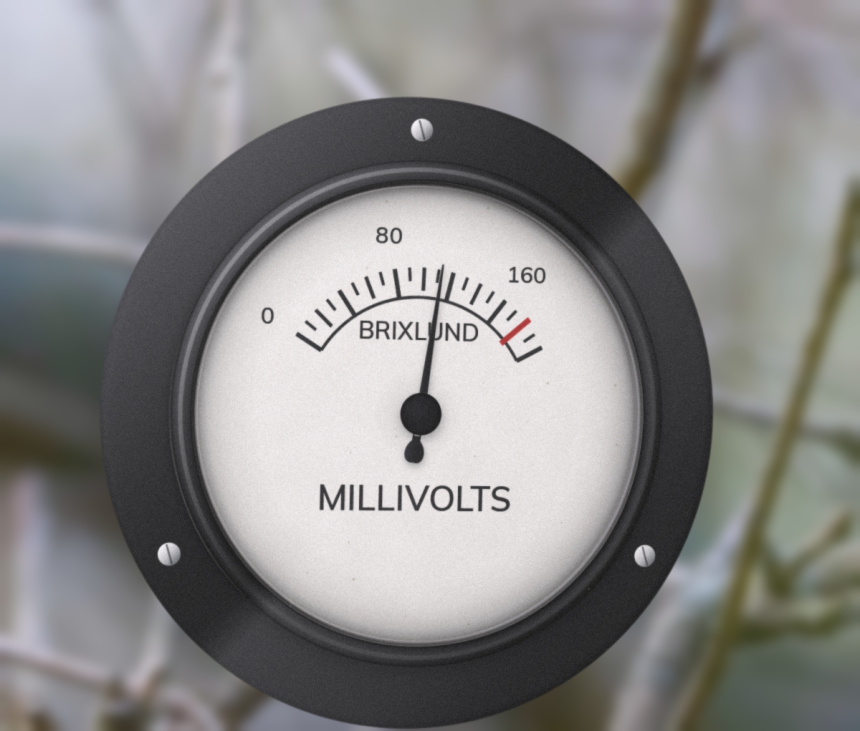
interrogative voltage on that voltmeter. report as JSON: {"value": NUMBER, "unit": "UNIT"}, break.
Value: {"value": 110, "unit": "mV"}
